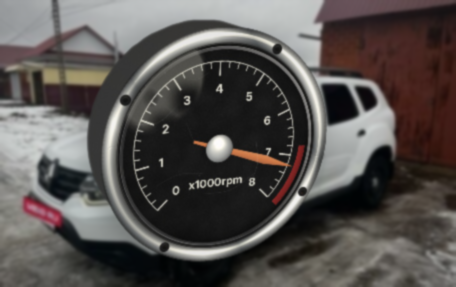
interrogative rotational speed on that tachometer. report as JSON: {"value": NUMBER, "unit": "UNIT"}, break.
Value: {"value": 7200, "unit": "rpm"}
